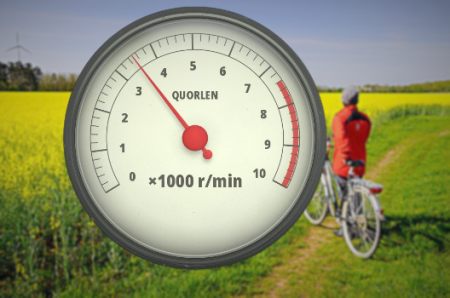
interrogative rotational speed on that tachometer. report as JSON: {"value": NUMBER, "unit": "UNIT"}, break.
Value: {"value": 3500, "unit": "rpm"}
